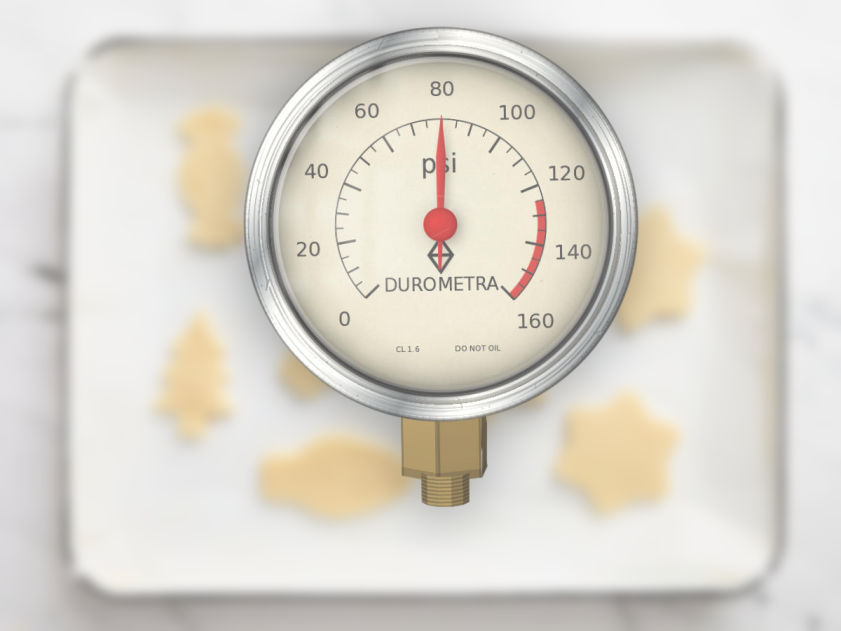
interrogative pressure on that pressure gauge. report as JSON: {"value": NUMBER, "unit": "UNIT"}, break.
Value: {"value": 80, "unit": "psi"}
